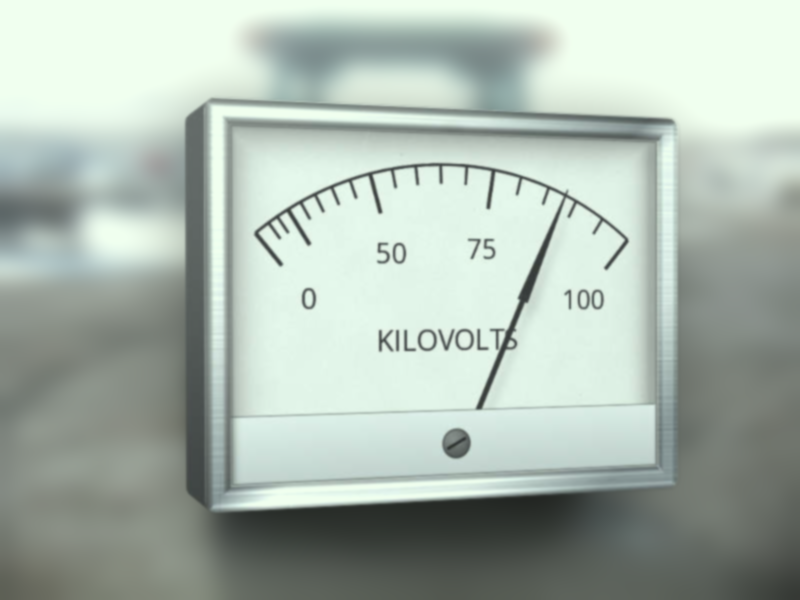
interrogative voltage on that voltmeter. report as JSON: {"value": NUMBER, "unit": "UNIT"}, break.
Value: {"value": 87.5, "unit": "kV"}
